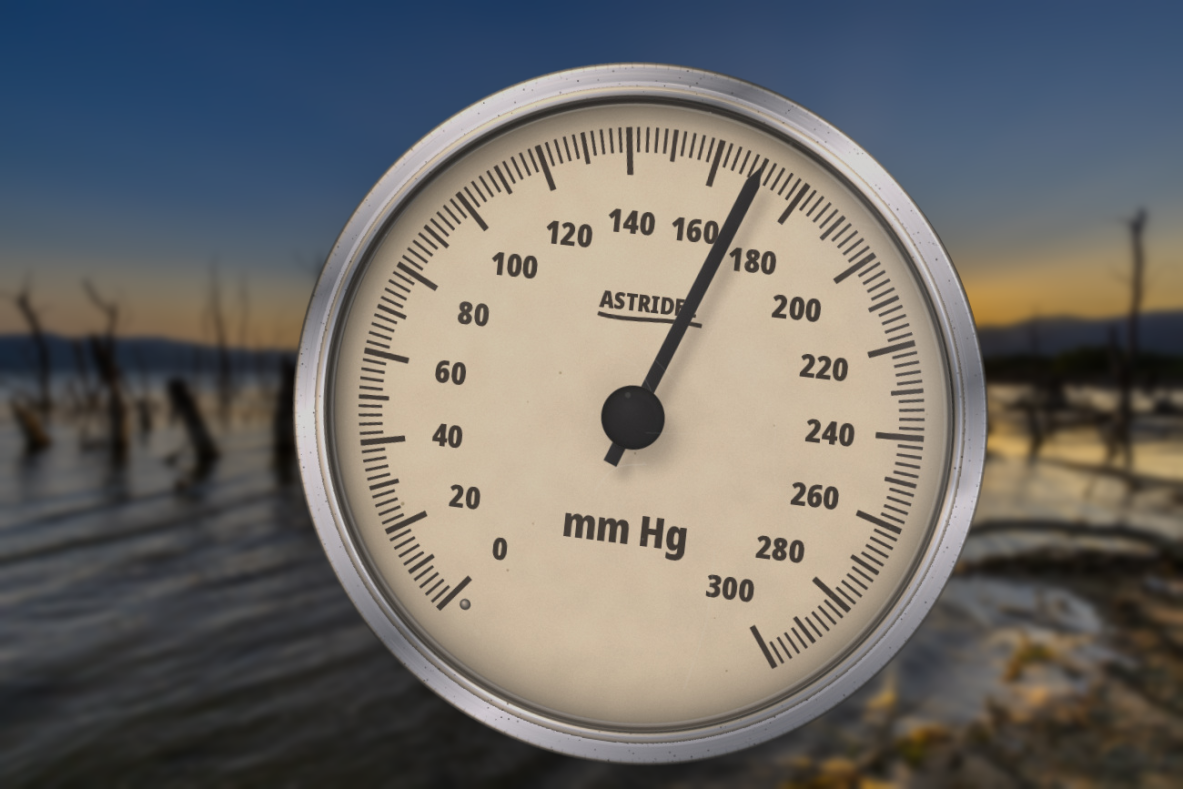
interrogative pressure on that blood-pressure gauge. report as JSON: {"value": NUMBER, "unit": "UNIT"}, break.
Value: {"value": 170, "unit": "mmHg"}
